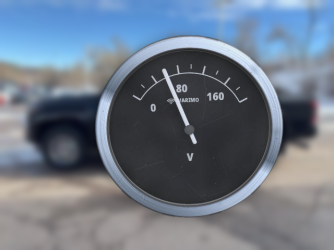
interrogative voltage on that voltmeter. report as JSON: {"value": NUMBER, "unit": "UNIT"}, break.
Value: {"value": 60, "unit": "V"}
